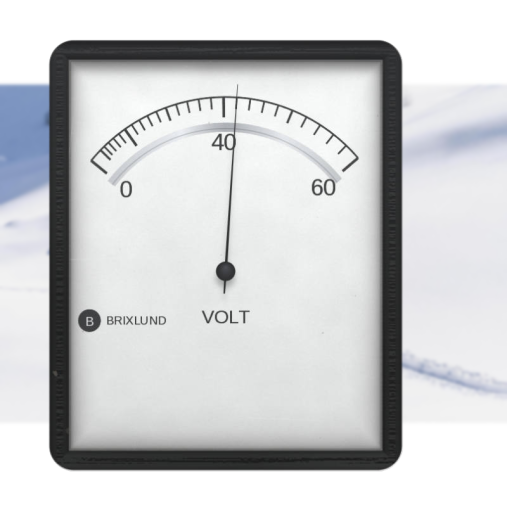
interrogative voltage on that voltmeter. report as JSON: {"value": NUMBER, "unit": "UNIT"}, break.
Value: {"value": 42, "unit": "V"}
